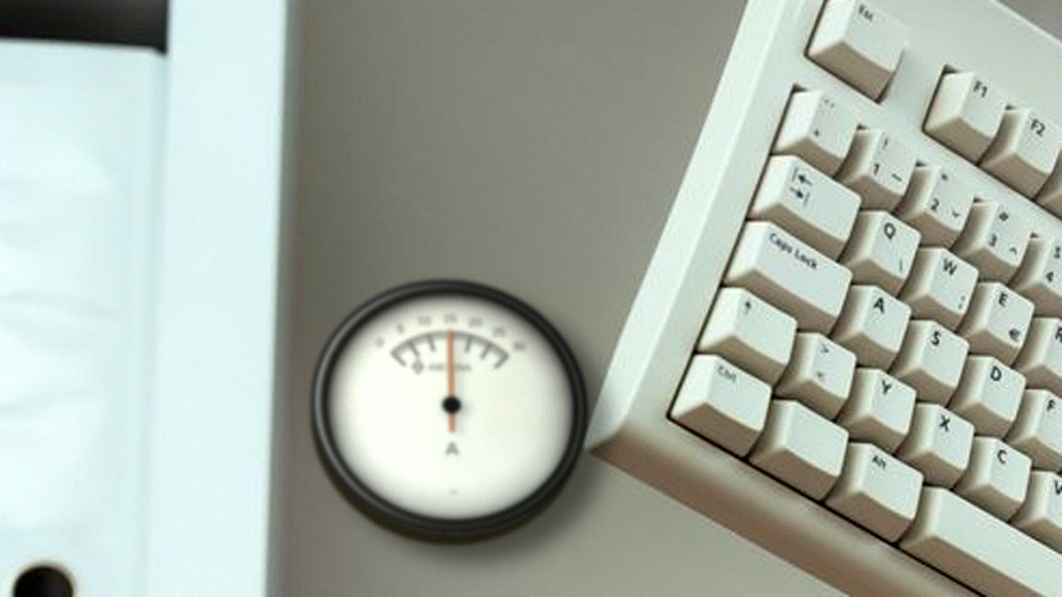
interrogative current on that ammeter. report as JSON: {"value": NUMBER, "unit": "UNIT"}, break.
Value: {"value": 15, "unit": "A"}
